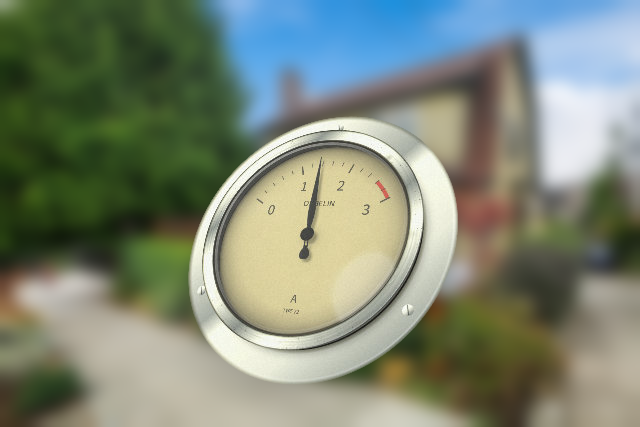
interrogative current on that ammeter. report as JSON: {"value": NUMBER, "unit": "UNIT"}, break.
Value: {"value": 1.4, "unit": "A"}
